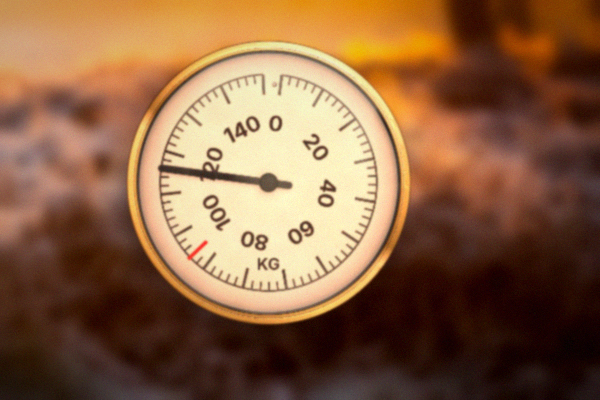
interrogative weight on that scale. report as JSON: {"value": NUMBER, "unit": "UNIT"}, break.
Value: {"value": 116, "unit": "kg"}
